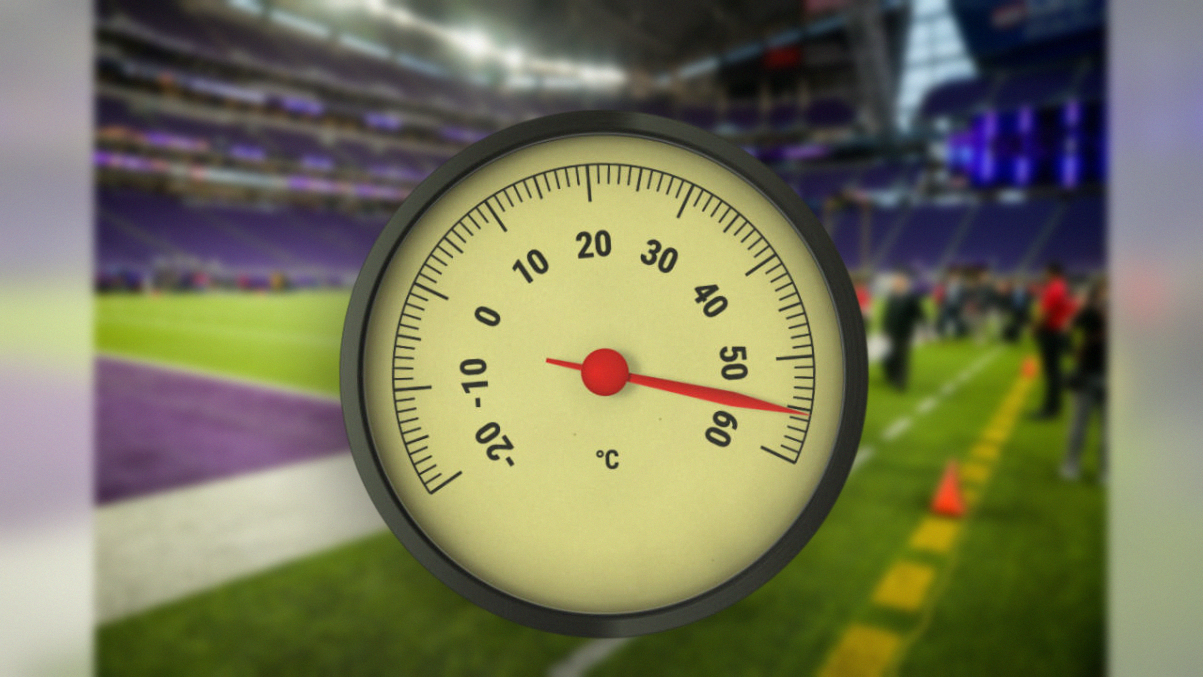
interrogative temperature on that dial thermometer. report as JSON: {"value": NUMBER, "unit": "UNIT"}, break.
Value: {"value": 55.5, "unit": "°C"}
